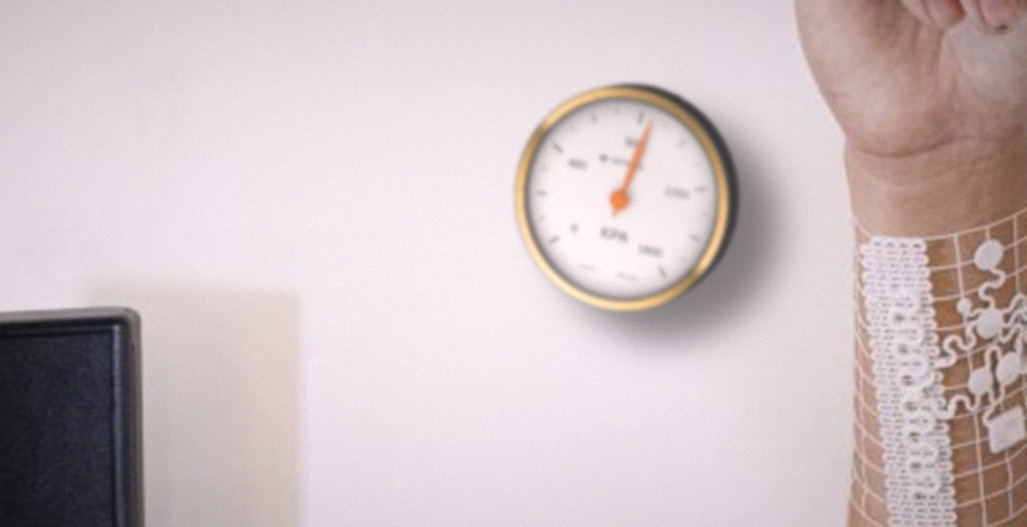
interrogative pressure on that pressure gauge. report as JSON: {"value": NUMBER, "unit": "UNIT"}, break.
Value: {"value": 850, "unit": "kPa"}
